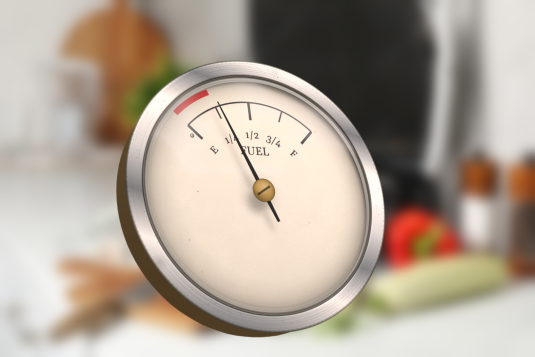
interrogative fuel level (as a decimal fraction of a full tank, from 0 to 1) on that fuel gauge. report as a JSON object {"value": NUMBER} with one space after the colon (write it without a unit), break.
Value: {"value": 0.25}
